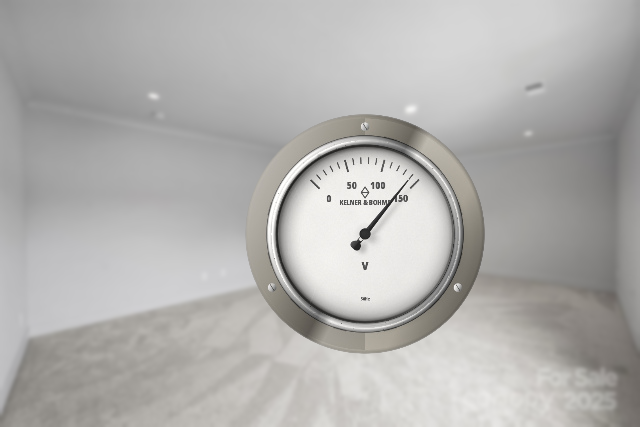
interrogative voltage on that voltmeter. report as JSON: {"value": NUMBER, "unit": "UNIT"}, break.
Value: {"value": 140, "unit": "V"}
